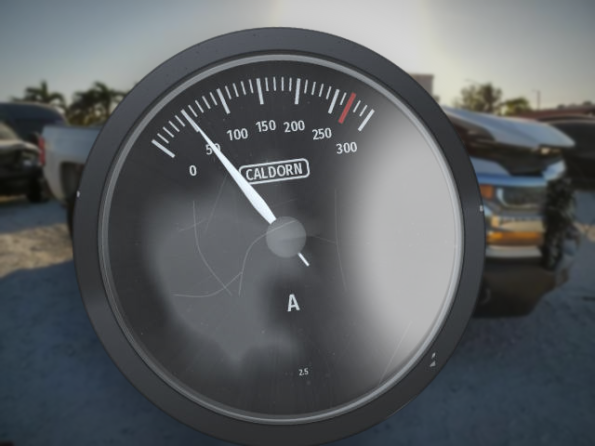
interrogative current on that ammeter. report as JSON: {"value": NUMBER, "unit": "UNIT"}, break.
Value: {"value": 50, "unit": "A"}
